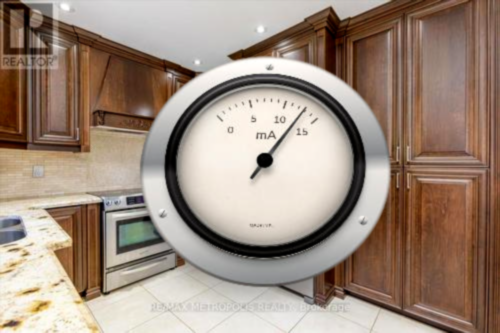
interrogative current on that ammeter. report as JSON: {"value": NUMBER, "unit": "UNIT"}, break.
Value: {"value": 13, "unit": "mA"}
